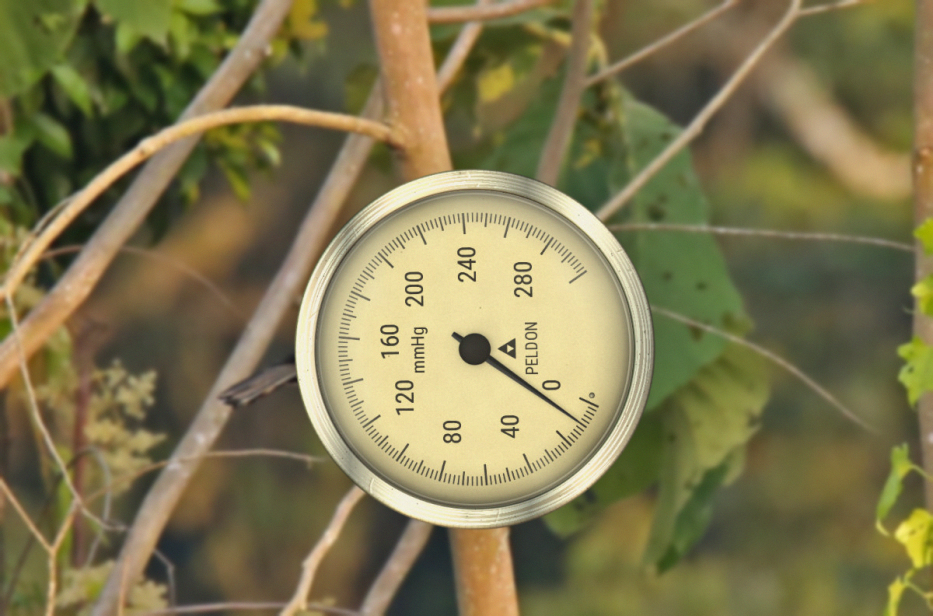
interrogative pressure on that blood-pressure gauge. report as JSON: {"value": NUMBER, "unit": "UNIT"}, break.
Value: {"value": 10, "unit": "mmHg"}
